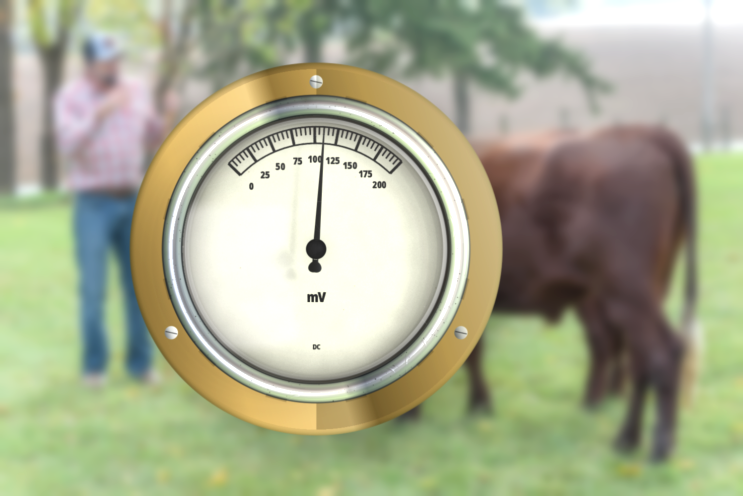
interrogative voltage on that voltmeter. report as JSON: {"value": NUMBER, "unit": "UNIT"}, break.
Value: {"value": 110, "unit": "mV"}
